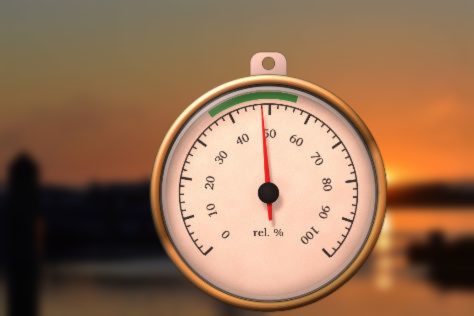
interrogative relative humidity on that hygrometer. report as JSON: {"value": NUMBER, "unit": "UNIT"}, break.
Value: {"value": 48, "unit": "%"}
